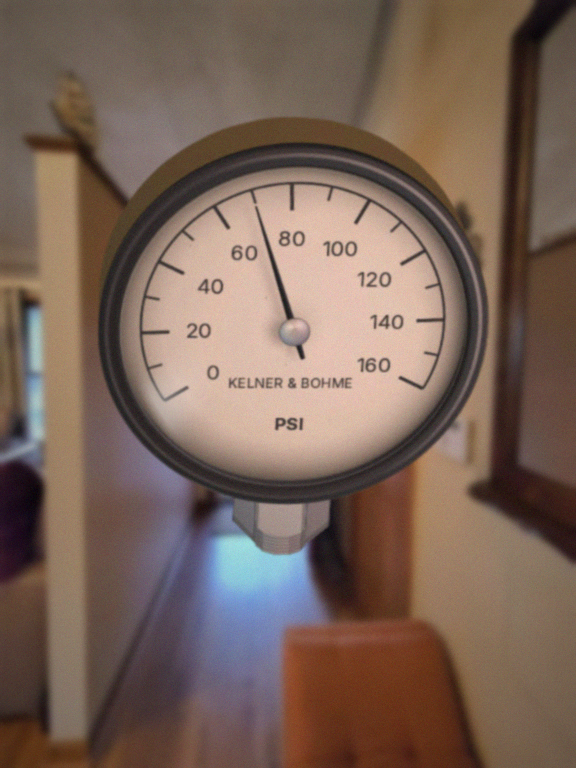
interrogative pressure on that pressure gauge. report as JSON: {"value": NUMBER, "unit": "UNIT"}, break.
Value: {"value": 70, "unit": "psi"}
